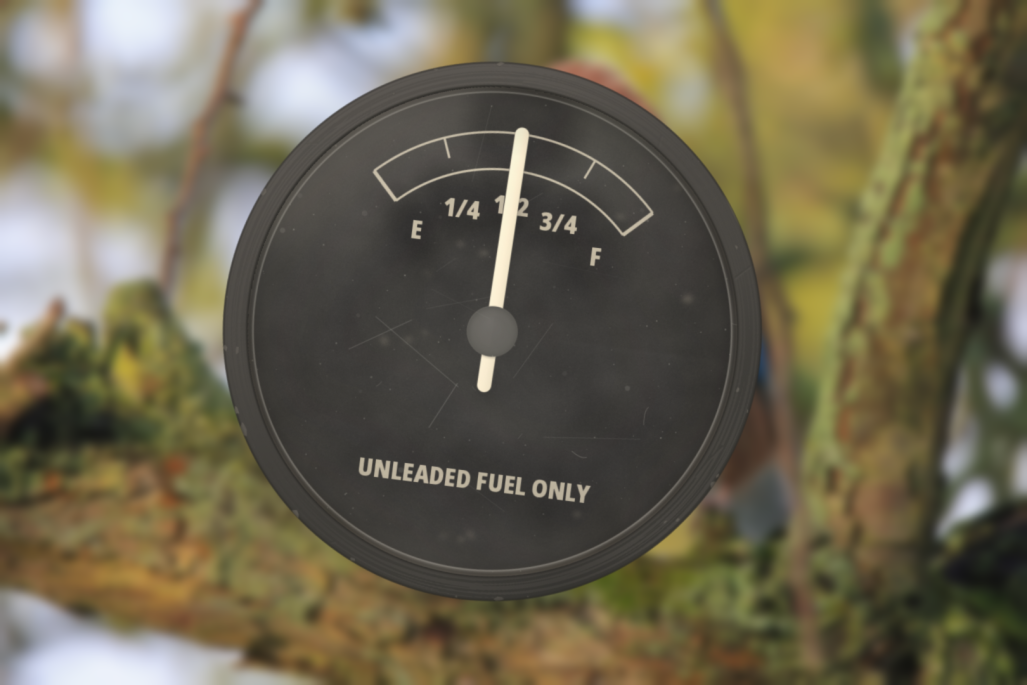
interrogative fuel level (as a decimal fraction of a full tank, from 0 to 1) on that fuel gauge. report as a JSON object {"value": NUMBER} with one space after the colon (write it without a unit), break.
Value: {"value": 0.5}
